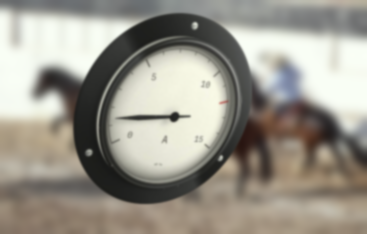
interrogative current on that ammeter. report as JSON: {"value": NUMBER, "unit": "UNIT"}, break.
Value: {"value": 1.5, "unit": "A"}
